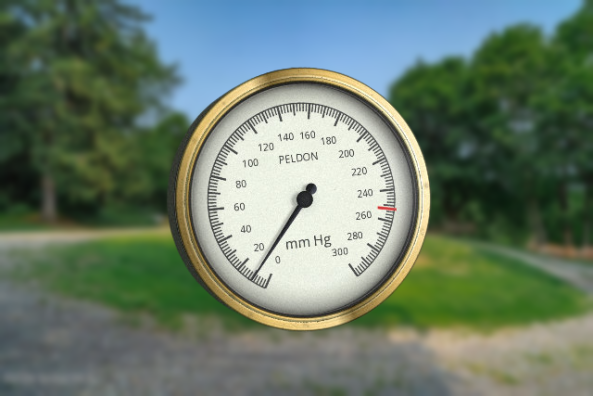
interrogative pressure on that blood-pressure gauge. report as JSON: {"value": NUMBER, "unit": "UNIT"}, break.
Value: {"value": 10, "unit": "mmHg"}
